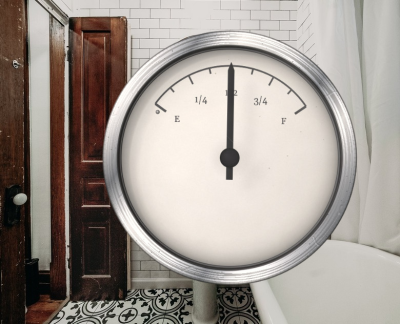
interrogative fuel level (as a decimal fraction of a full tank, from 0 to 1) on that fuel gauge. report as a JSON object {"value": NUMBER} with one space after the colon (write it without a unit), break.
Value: {"value": 0.5}
